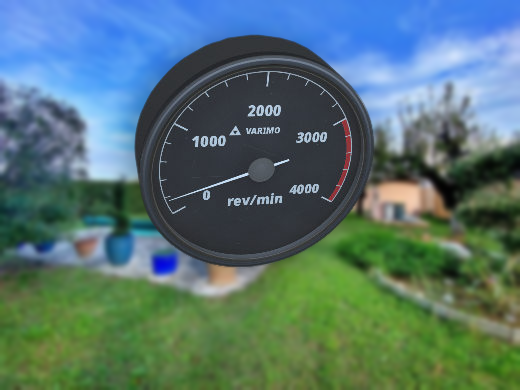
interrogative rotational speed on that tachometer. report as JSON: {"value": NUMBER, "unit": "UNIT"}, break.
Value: {"value": 200, "unit": "rpm"}
